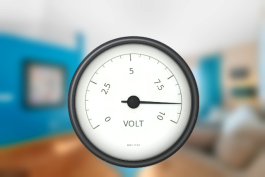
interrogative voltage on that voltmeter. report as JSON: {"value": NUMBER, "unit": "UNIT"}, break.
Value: {"value": 9, "unit": "V"}
